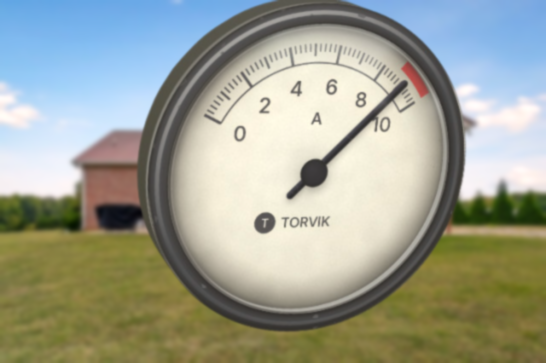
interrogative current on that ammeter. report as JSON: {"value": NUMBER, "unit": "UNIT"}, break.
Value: {"value": 9, "unit": "A"}
